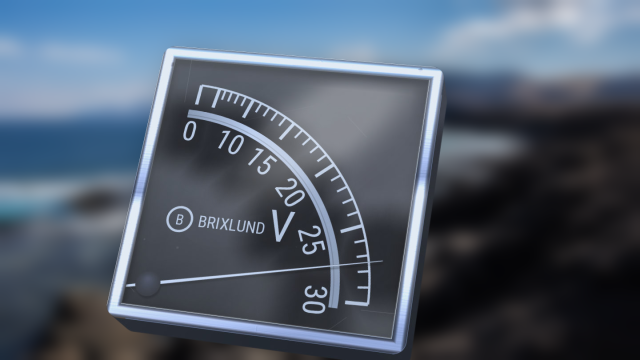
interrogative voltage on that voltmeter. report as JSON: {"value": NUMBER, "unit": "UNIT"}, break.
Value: {"value": 27.5, "unit": "V"}
